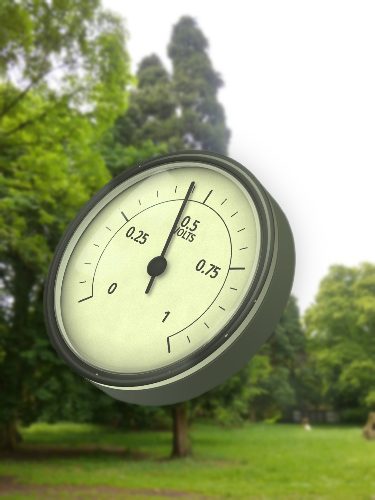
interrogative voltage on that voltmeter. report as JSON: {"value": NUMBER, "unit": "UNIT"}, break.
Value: {"value": 0.45, "unit": "V"}
